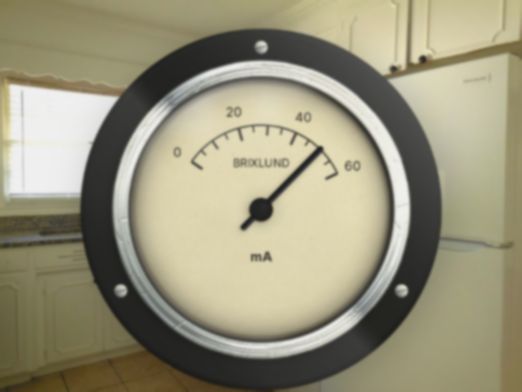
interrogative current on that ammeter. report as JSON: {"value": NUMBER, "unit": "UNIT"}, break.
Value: {"value": 50, "unit": "mA"}
